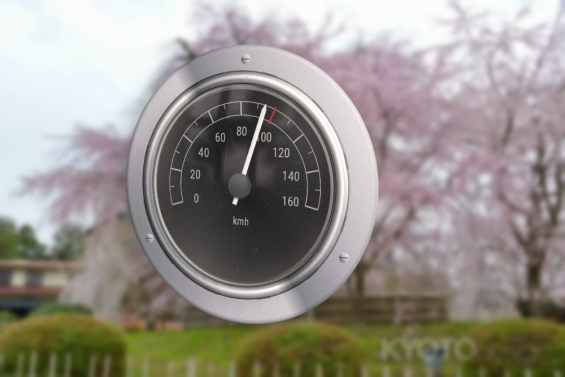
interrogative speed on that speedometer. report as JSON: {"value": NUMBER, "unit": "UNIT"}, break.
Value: {"value": 95, "unit": "km/h"}
